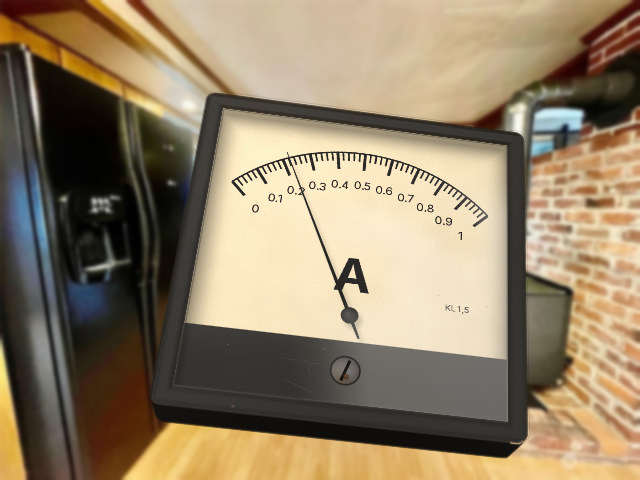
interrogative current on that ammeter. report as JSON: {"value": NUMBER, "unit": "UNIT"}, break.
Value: {"value": 0.22, "unit": "A"}
